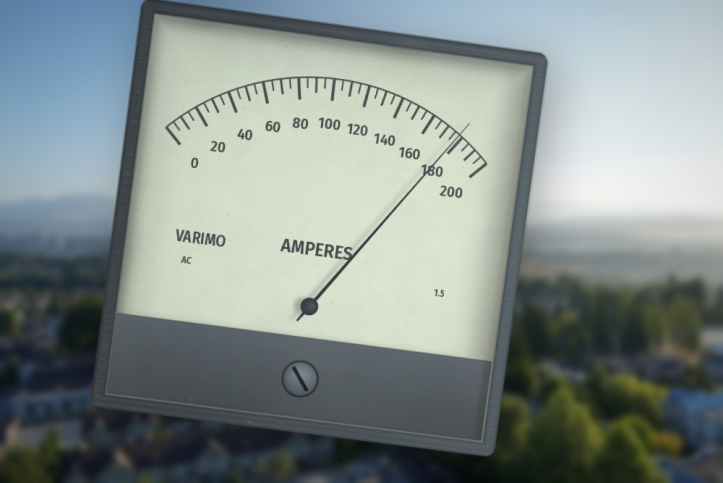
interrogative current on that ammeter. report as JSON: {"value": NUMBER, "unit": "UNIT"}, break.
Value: {"value": 177.5, "unit": "A"}
